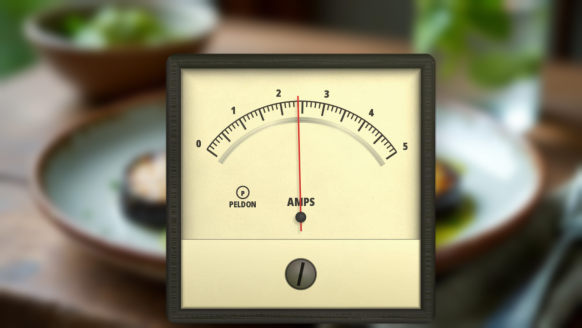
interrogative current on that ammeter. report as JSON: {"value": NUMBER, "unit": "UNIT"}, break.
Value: {"value": 2.4, "unit": "A"}
